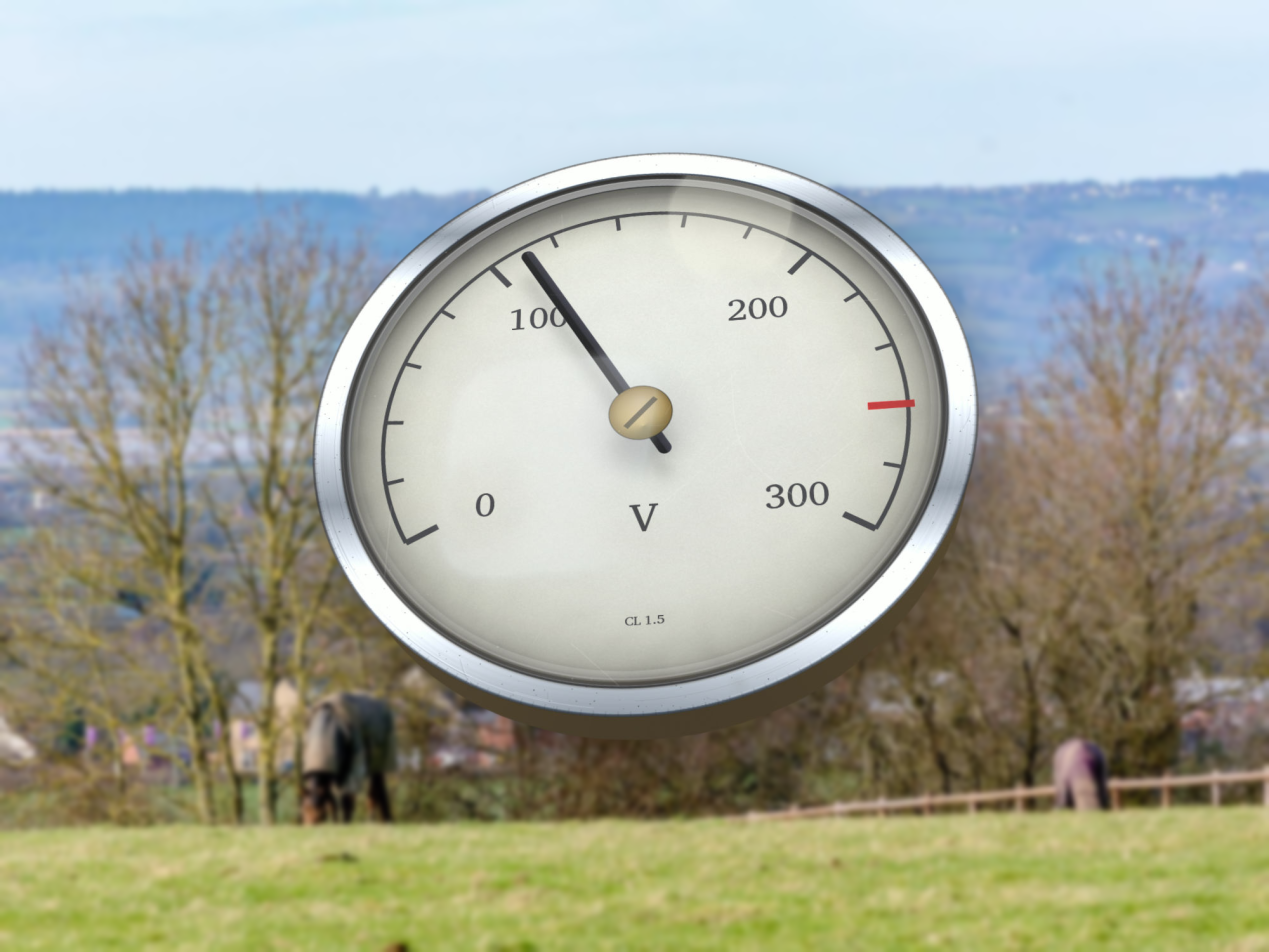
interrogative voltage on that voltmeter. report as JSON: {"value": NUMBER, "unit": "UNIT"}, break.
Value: {"value": 110, "unit": "V"}
